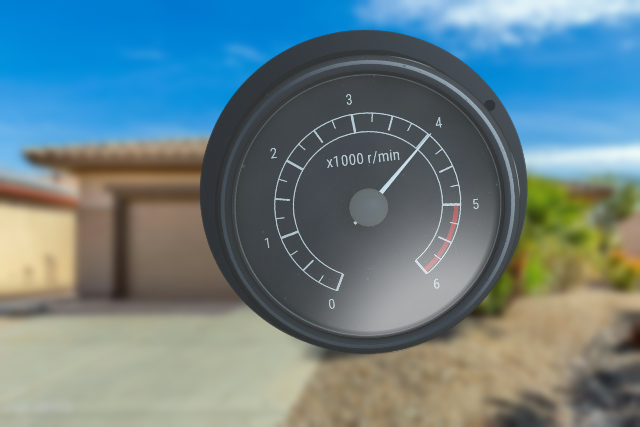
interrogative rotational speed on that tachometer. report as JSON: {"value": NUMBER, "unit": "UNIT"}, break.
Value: {"value": 4000, "unit": "rpm"}
